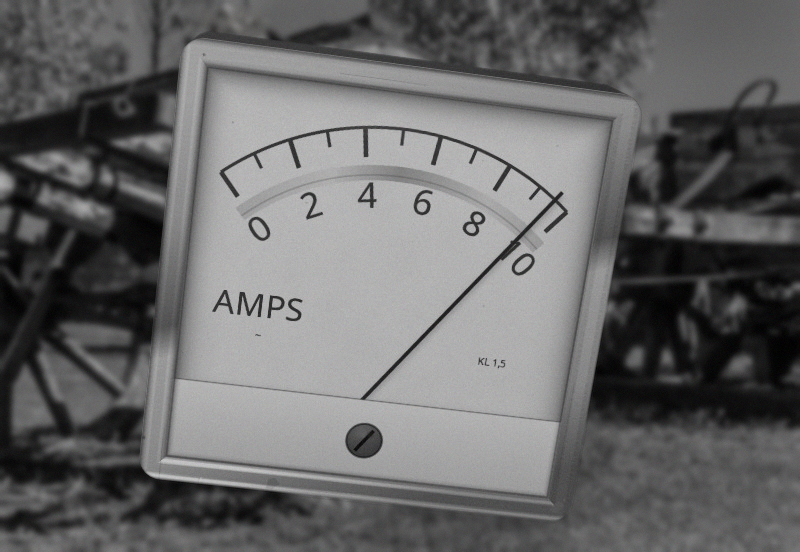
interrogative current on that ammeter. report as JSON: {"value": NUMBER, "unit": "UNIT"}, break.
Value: {"value": 9.5, "unit": "A"}
